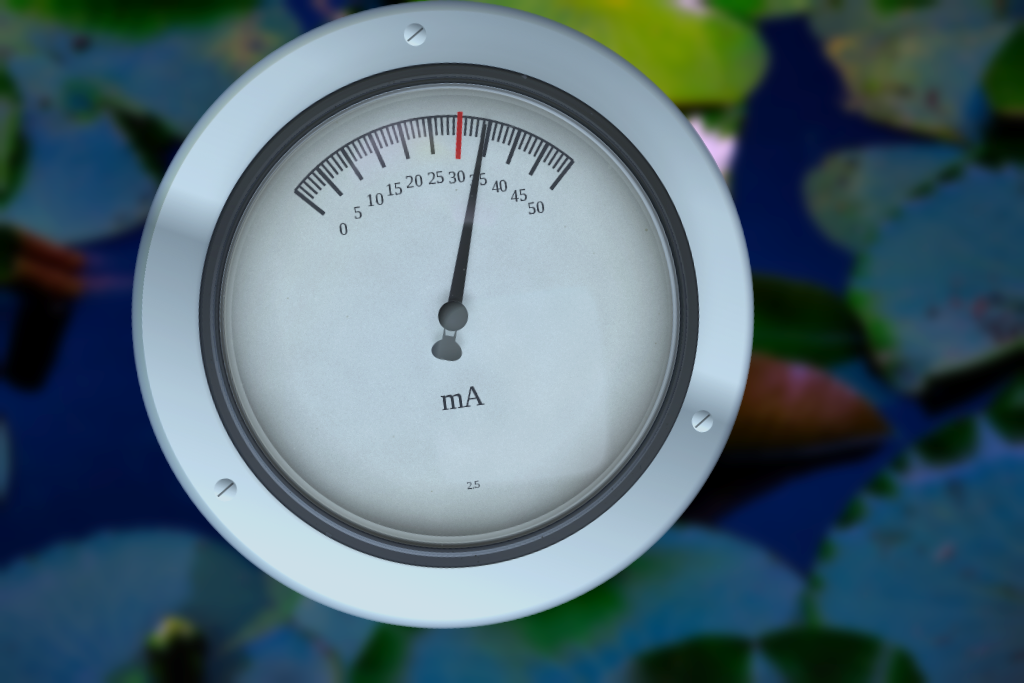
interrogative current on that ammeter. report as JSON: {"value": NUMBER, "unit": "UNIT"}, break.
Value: {"value": 34, "unit": "mA"}
